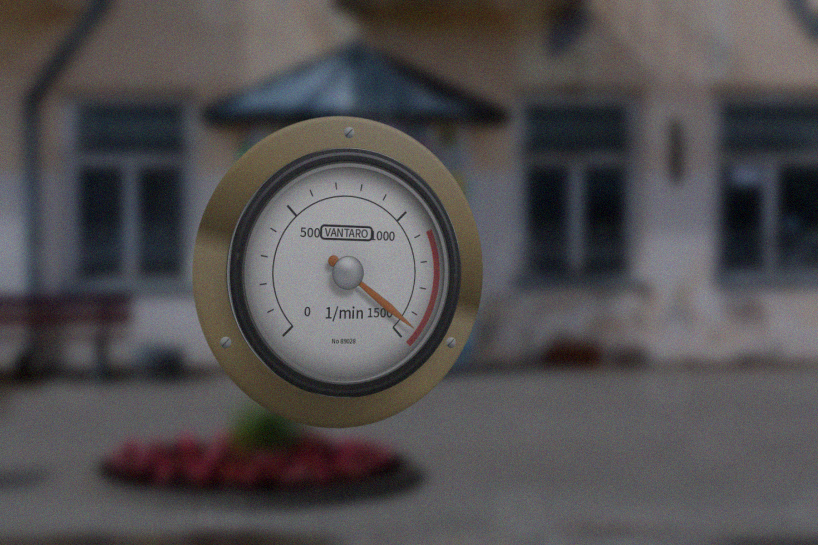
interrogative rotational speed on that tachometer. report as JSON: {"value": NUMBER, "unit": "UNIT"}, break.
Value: {"value": 1450, "unit": "rpm"}
